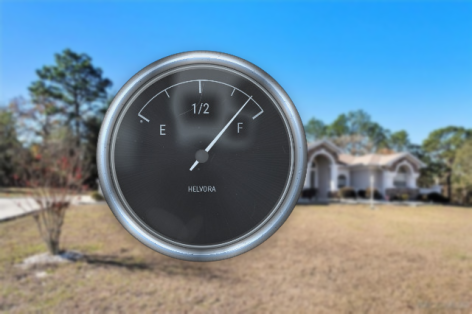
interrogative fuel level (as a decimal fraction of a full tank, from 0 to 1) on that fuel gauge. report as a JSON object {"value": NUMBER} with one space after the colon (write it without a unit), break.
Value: {"value": 0.875}
